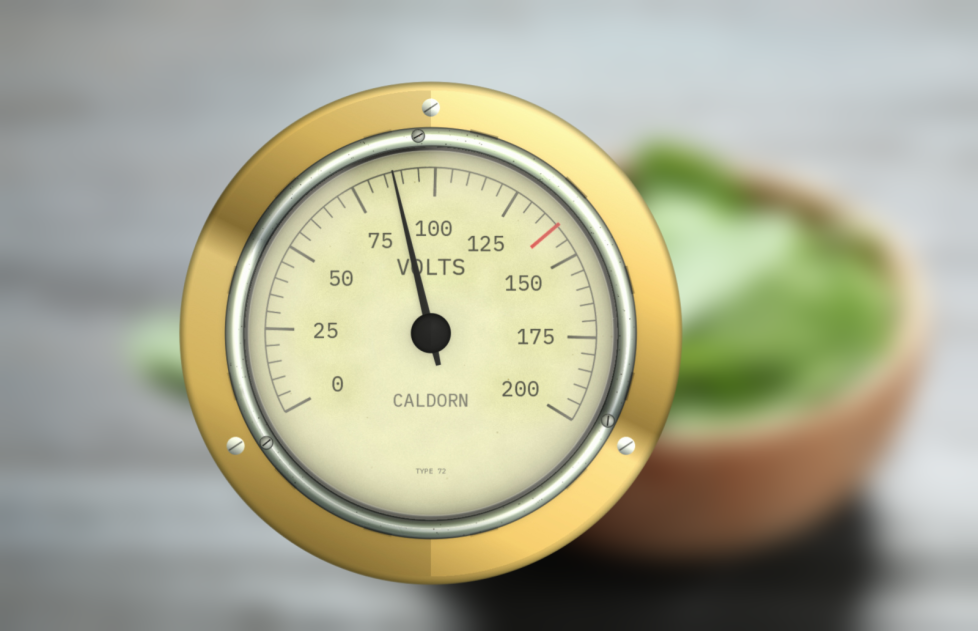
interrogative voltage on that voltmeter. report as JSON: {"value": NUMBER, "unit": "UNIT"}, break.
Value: {"value": 87.5, "unit": "V"}
